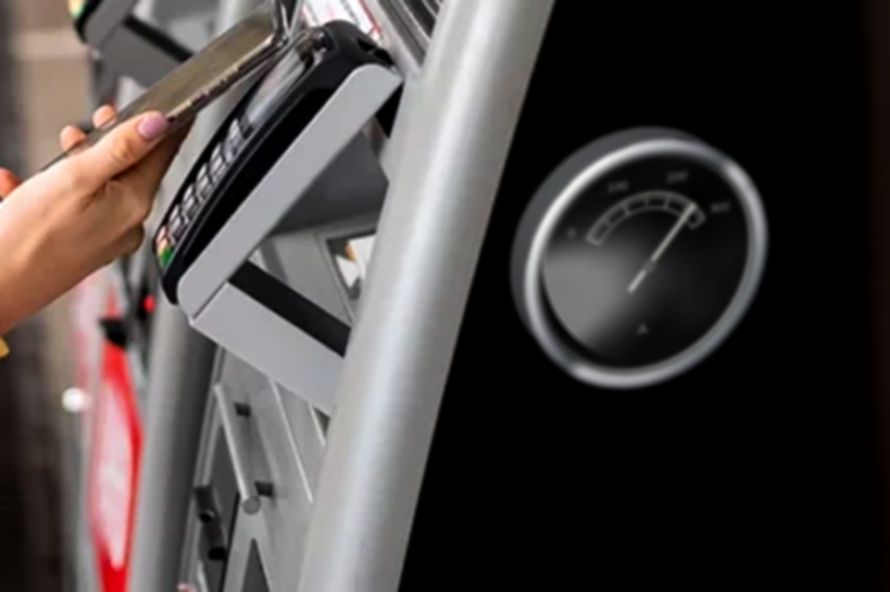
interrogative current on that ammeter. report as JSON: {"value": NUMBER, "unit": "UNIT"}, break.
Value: {"value": 250, "unit": "A"}
